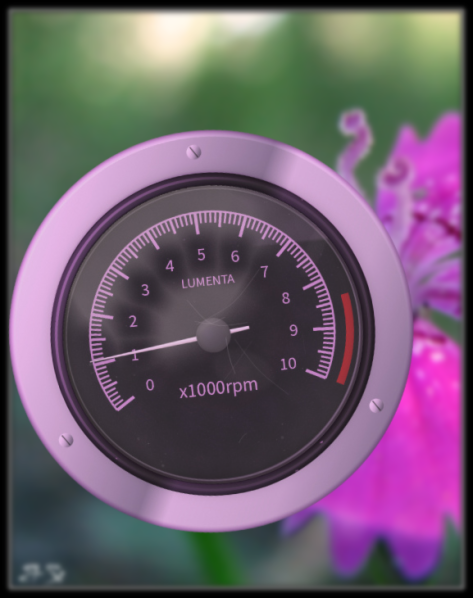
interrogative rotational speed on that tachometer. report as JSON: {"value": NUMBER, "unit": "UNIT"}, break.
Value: {"value": 1100, "unit": "rpm"}
